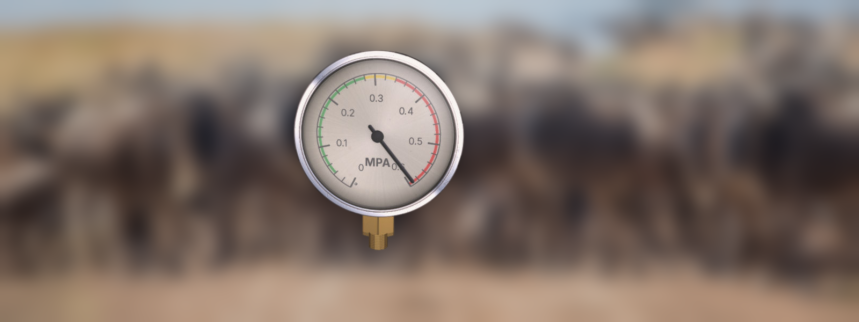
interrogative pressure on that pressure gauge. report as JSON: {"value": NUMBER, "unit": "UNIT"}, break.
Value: {"value": 0.59, "unit": "MPa"}
